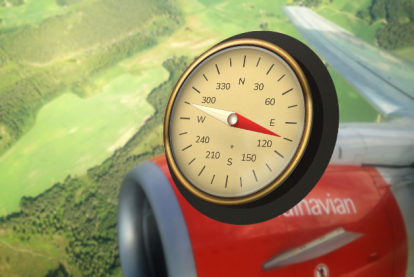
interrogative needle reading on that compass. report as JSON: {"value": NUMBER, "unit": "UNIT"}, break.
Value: {"value": 105, "unit": "°"}
